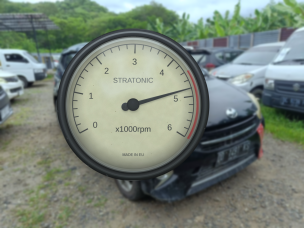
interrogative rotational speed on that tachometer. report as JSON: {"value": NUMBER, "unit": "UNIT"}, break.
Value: {"value": 4800, "unit": "rpm"}
